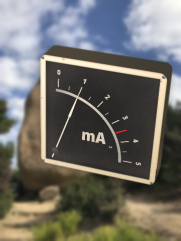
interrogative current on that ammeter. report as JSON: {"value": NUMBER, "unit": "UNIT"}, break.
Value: {"value": 1, "unit": "mA"}
